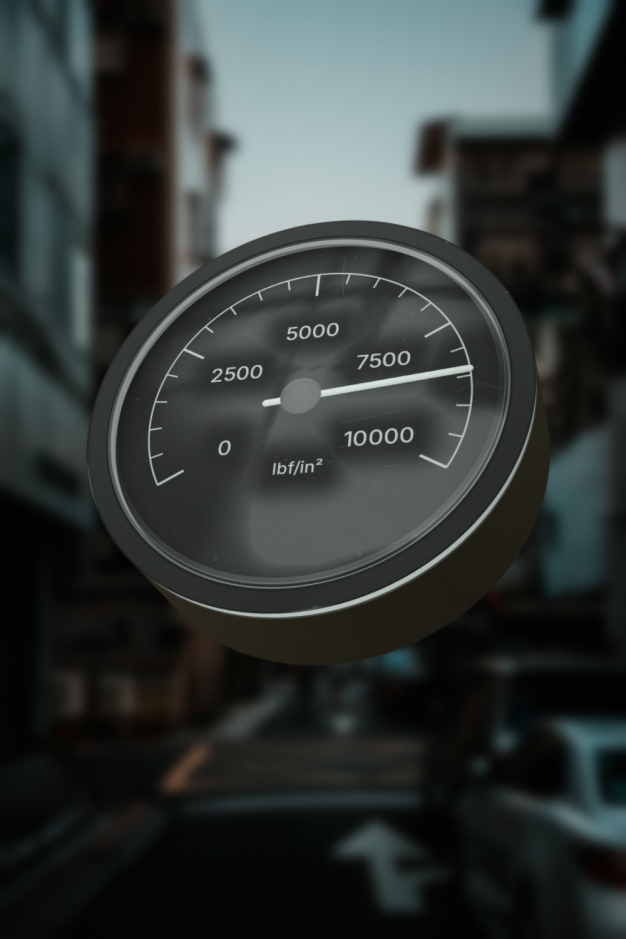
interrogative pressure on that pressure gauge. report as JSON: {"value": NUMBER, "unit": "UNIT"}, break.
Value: {"value": 8500, "unit": "psi"}
